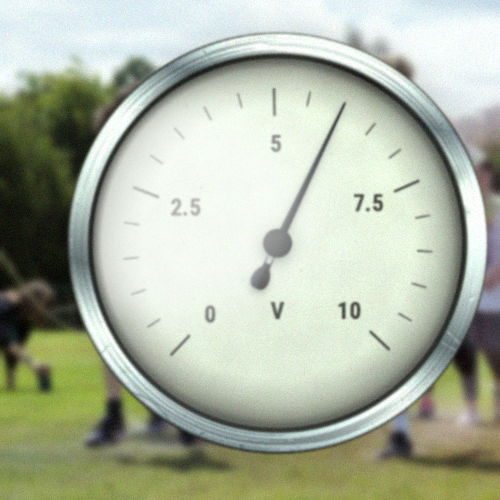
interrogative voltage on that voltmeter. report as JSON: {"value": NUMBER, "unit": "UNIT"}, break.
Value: {"value": 6, "unit": "V"}
